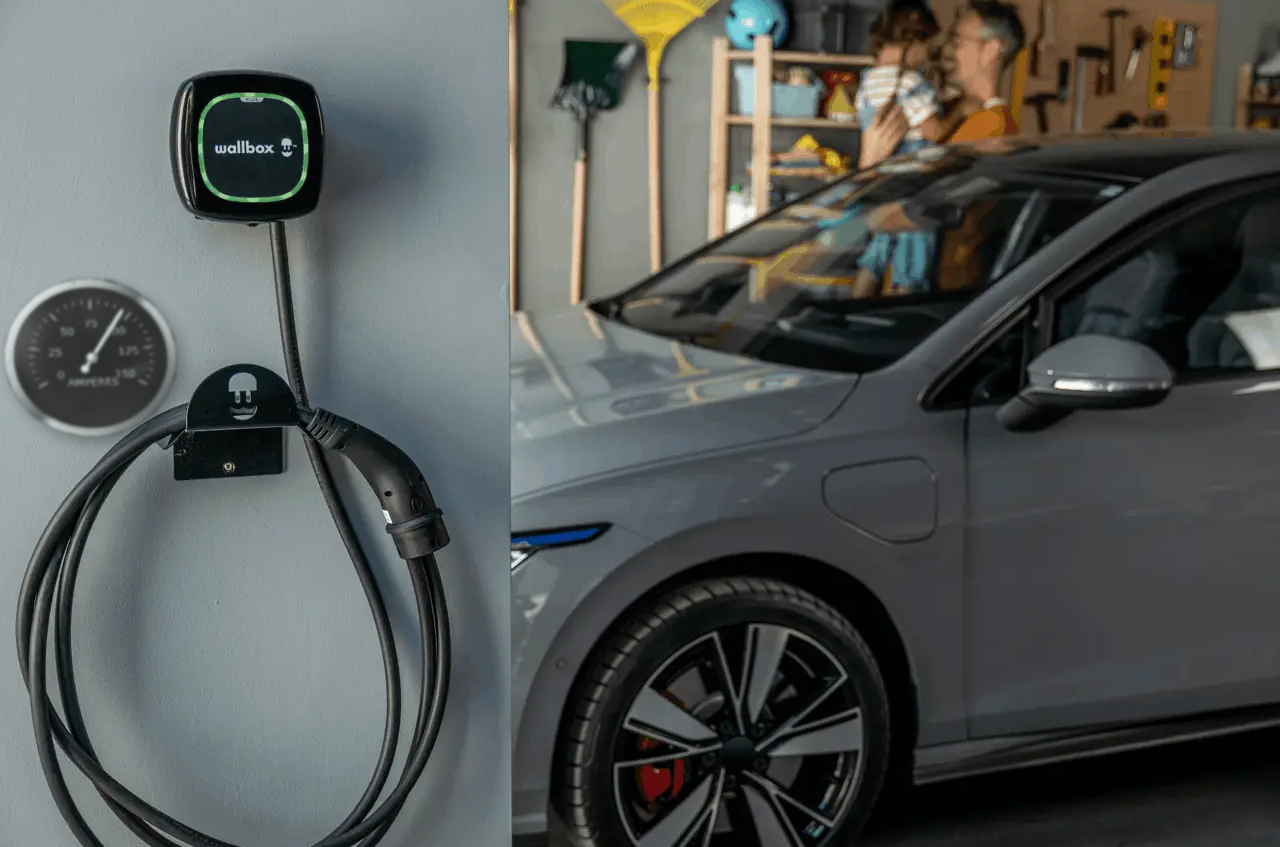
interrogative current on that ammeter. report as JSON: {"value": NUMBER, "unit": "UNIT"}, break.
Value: {"value": 95, "unit": "A"}
